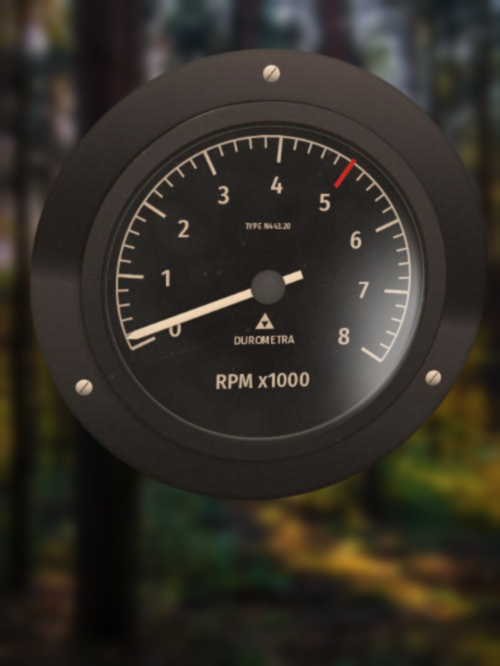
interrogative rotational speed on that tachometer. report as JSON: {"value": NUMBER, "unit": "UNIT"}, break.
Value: {"value": 200, "unit": "rpm"}
